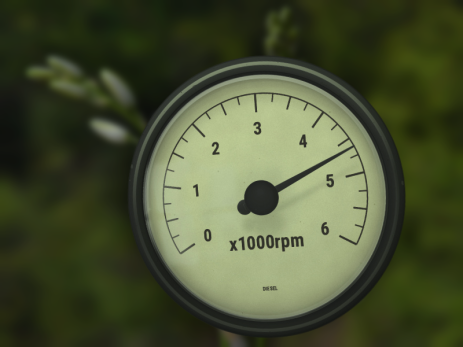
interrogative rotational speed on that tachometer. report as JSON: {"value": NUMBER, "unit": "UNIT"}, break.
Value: {"value": 4625, "unit": "rpm"}
